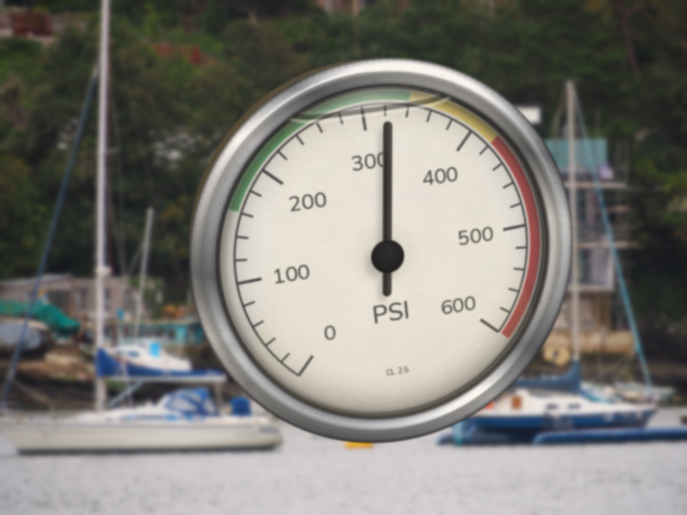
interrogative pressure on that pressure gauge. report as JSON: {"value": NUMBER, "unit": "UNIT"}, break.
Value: {"value": 320, "unit": "psi"}
